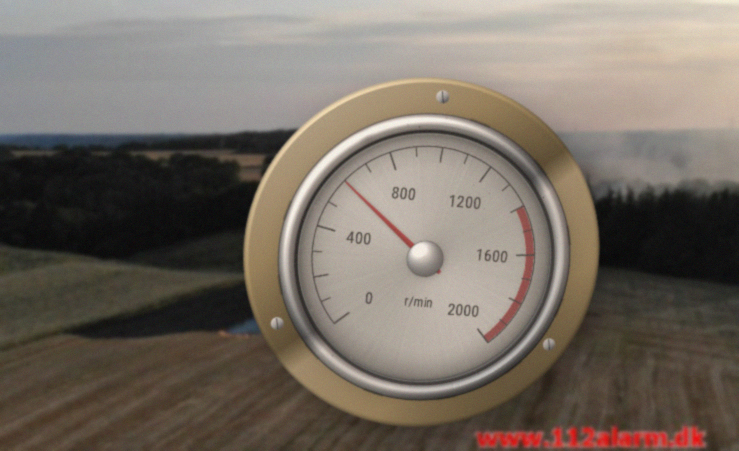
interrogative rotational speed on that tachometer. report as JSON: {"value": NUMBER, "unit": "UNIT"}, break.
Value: {"value": 600, "unit": "rpm"}
